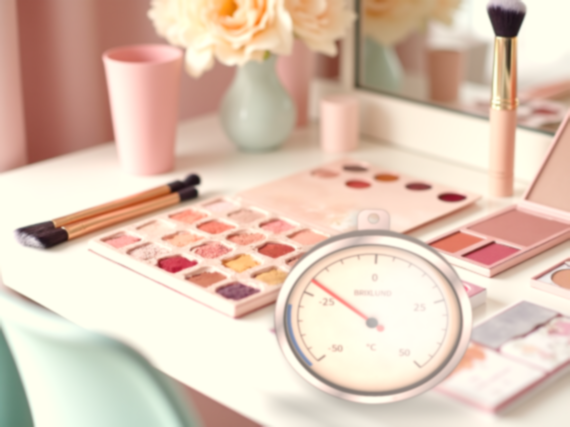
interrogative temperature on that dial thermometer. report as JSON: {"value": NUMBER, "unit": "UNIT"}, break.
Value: {"value": -20, "unit": "°C"}
